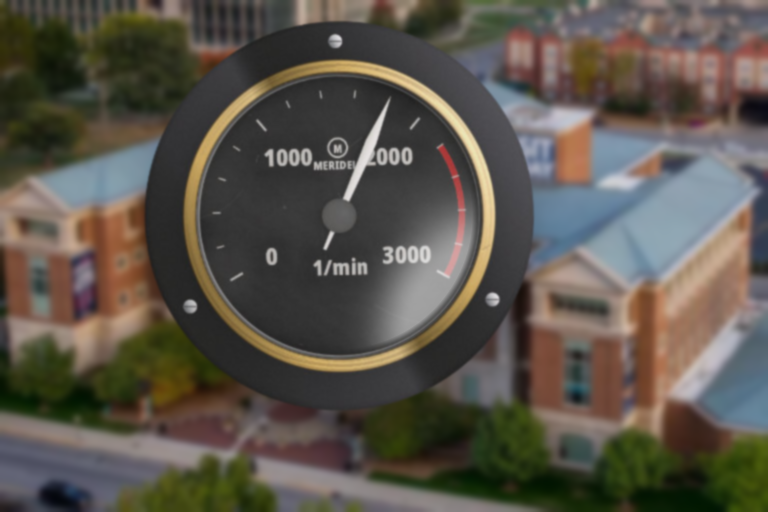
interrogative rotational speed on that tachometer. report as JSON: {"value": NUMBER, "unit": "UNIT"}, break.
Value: {"value": 1800, "unit": "rpm"}
